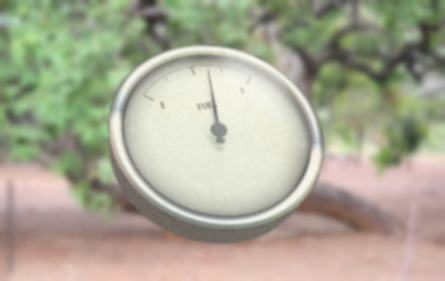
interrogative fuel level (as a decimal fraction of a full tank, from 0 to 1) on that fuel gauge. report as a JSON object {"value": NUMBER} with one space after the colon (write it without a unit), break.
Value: {"value": 0.625}
